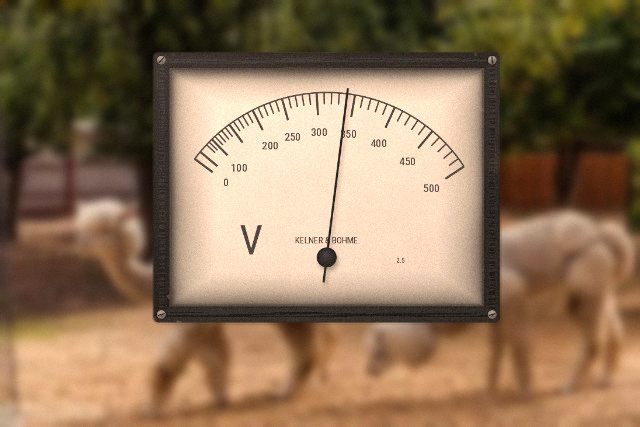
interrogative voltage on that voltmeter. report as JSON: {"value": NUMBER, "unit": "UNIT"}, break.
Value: {"value": 340, "unit": "V"}
